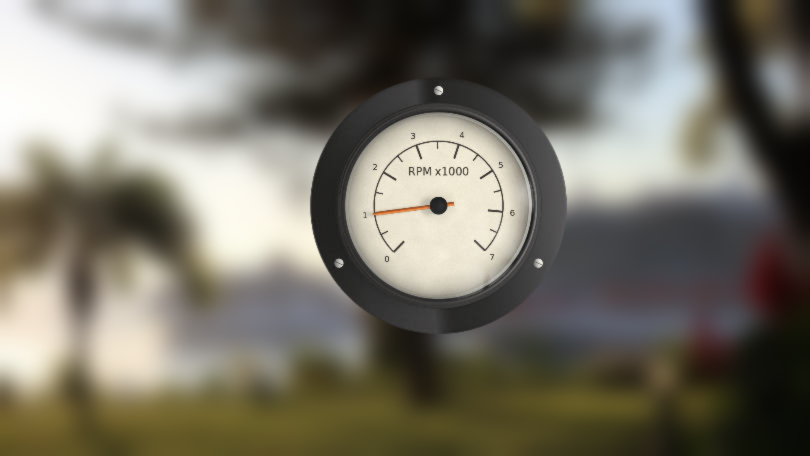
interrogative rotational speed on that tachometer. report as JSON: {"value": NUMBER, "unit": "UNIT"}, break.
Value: {"value": 1000, "unit": "rpm"}
